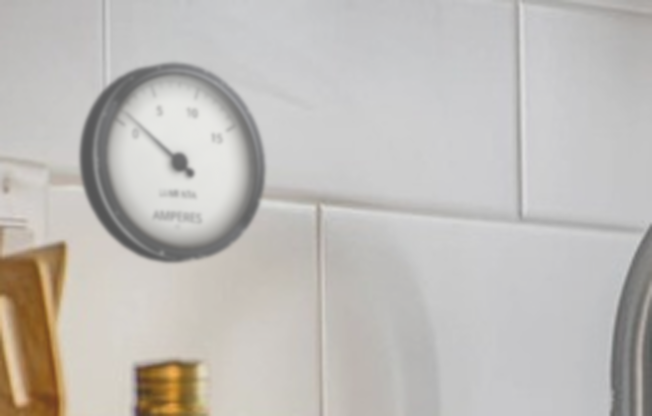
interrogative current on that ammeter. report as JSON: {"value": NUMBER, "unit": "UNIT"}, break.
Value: {"value": 1, "unit": "A"}
